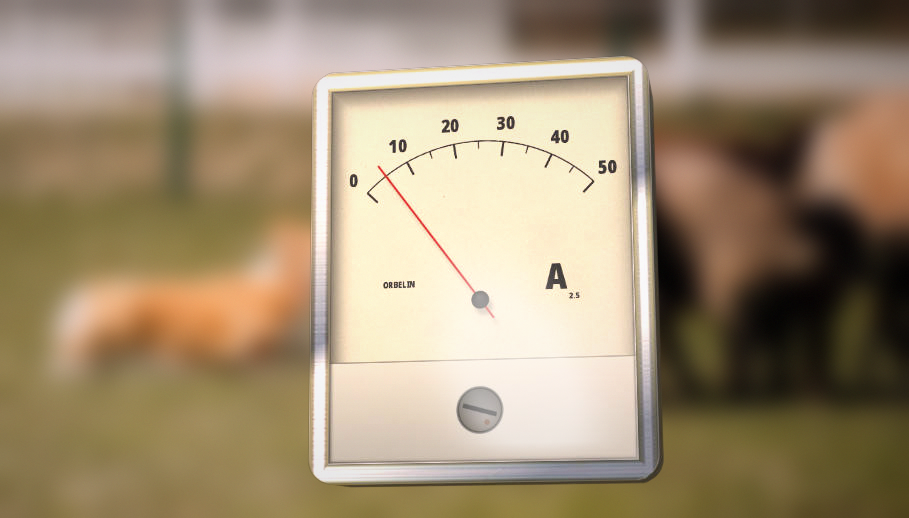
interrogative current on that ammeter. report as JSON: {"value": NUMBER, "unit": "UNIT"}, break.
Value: {"value": 5, "unit": "A"}
